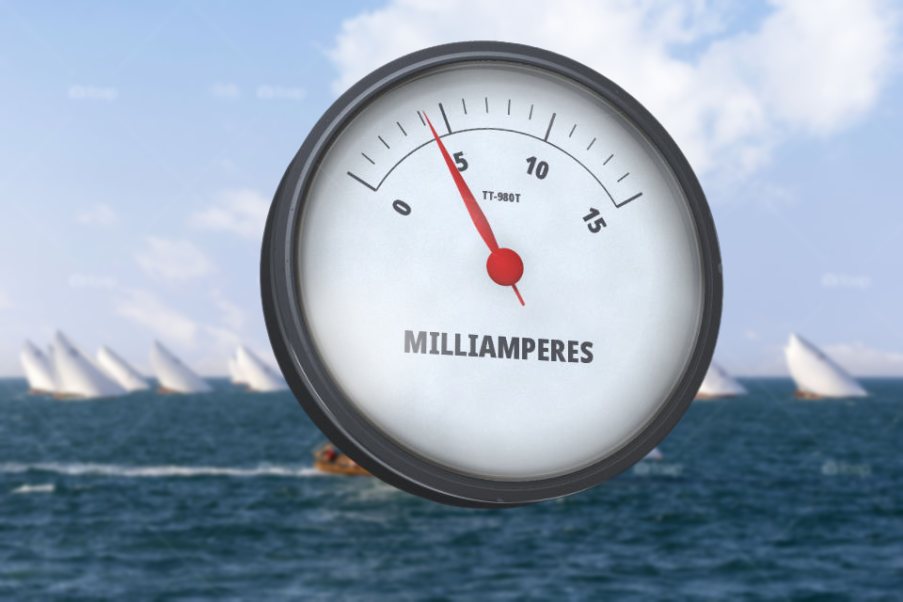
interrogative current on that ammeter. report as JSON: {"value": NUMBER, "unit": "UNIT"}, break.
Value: {"value": 4, "unit": "mA"}
